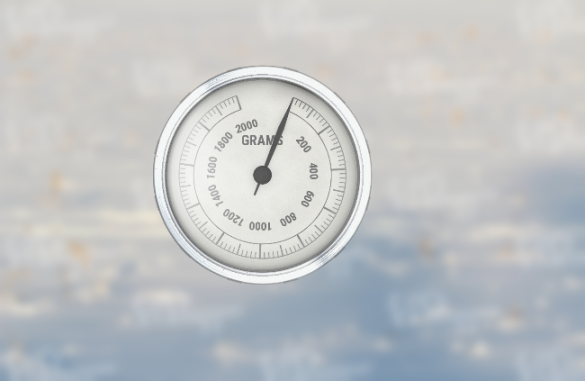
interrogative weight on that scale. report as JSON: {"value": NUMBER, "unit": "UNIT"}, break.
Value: {"value": 0, "unit": "g"}
